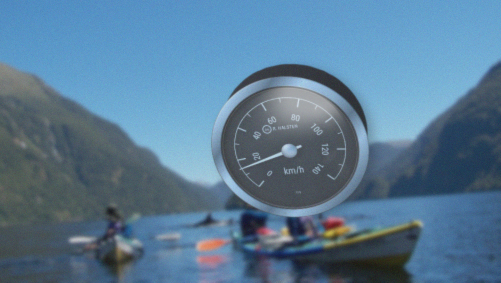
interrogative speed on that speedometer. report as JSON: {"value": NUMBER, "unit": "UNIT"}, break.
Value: {"value": 15, "unit": "km/h"}
